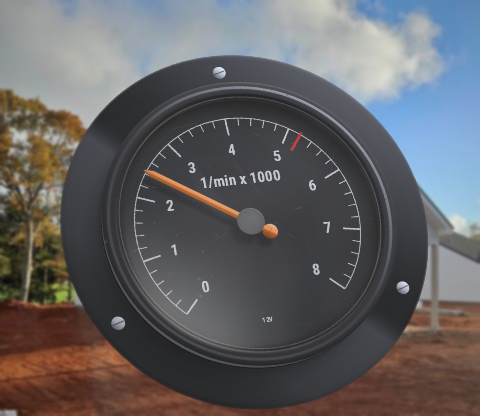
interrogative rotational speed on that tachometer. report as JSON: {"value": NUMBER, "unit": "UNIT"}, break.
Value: {"value": 2400, "unit": "rpm"}
